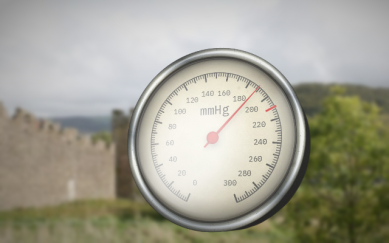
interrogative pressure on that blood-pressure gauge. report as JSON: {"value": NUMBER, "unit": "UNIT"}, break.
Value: {"value": 190, "unit": "mmHg"}
